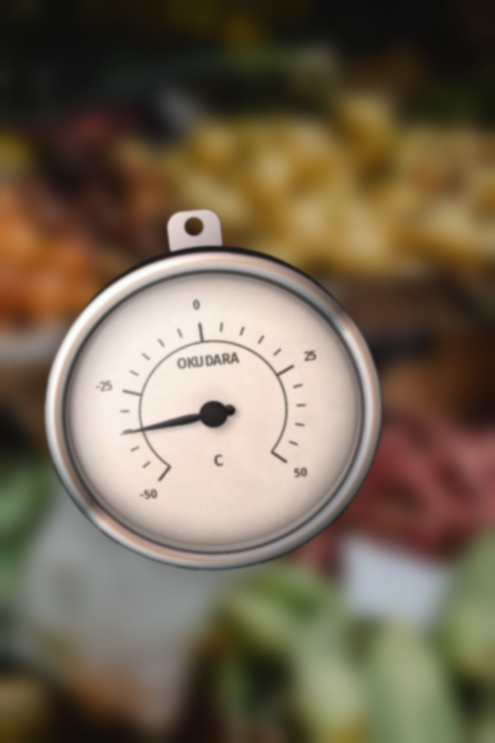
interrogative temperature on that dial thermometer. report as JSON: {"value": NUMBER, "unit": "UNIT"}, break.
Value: {"value": -35, "unit": "°C"}
